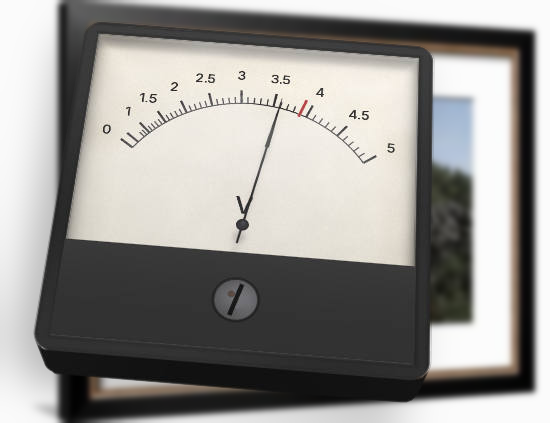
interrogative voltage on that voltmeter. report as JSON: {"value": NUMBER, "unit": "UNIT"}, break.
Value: {"value": 3.6, "unit": "V"}
